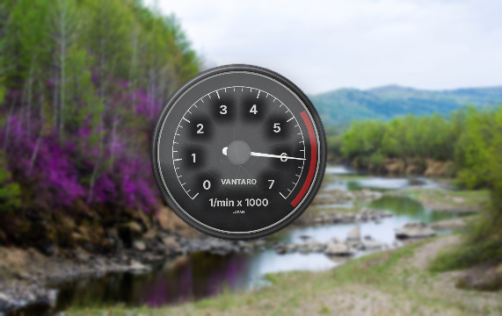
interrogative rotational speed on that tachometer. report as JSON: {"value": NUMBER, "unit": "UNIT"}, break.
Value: {"value": 6000, "unit": "rpm"}
